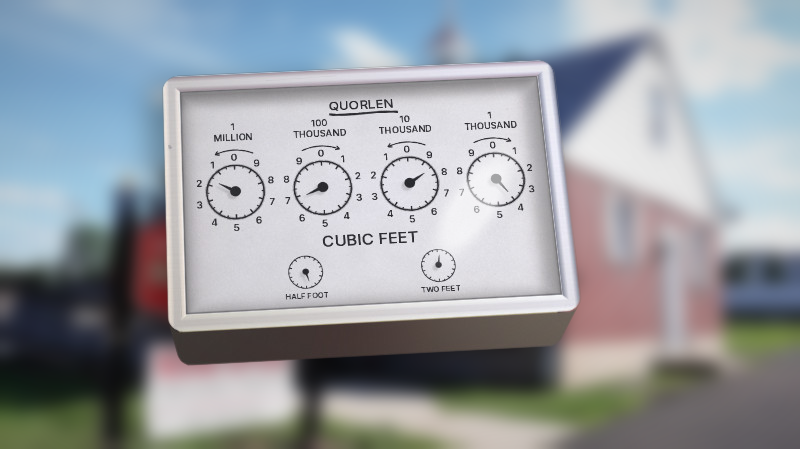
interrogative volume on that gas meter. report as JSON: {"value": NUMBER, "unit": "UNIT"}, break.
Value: {"value": 168400, "unit": "ft³"}
